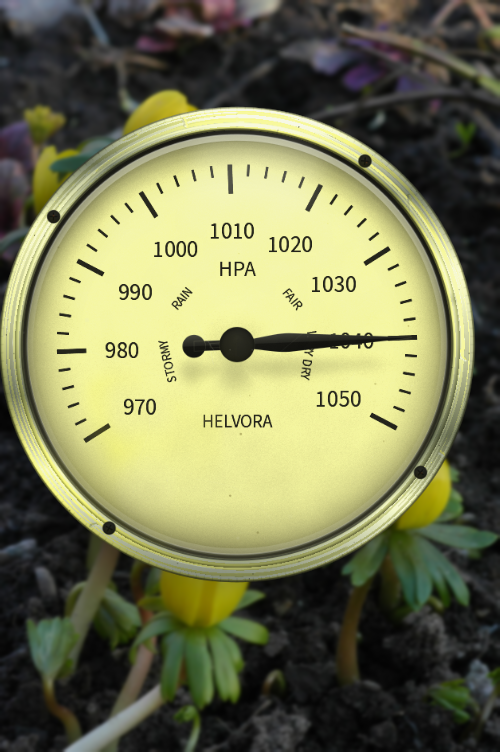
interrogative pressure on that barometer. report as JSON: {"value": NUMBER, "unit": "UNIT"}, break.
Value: {"value": 1040, "unit": "hPa"}
